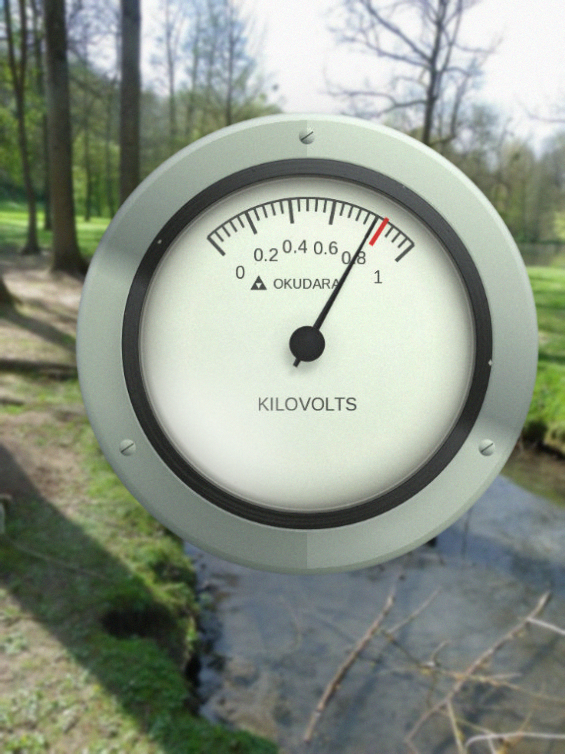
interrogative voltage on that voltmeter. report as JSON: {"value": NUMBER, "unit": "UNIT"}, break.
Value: {"value": 0.8, "unit": "kV"}
